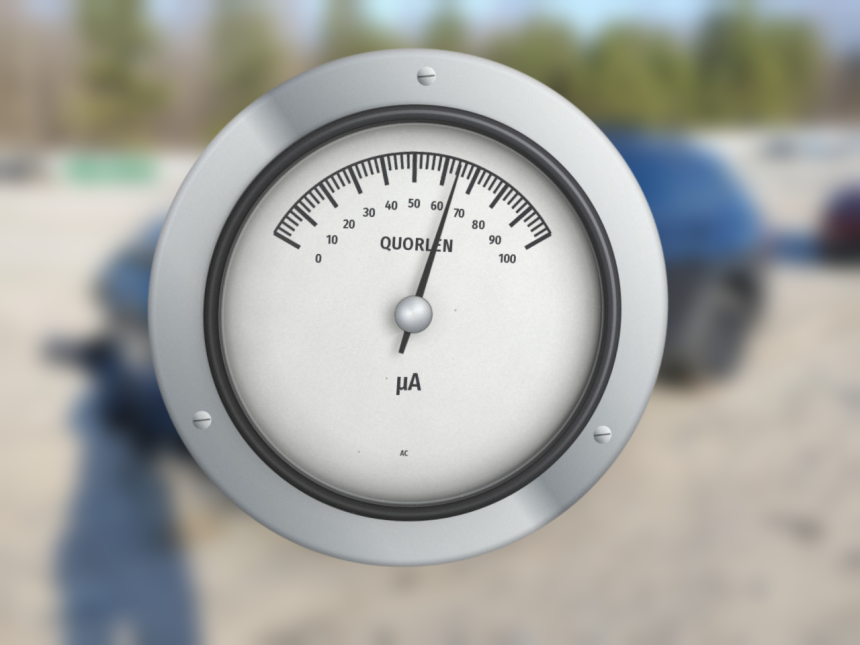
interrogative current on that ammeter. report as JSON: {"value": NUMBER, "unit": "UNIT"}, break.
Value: {"value": 64, "unit": "µA"}
